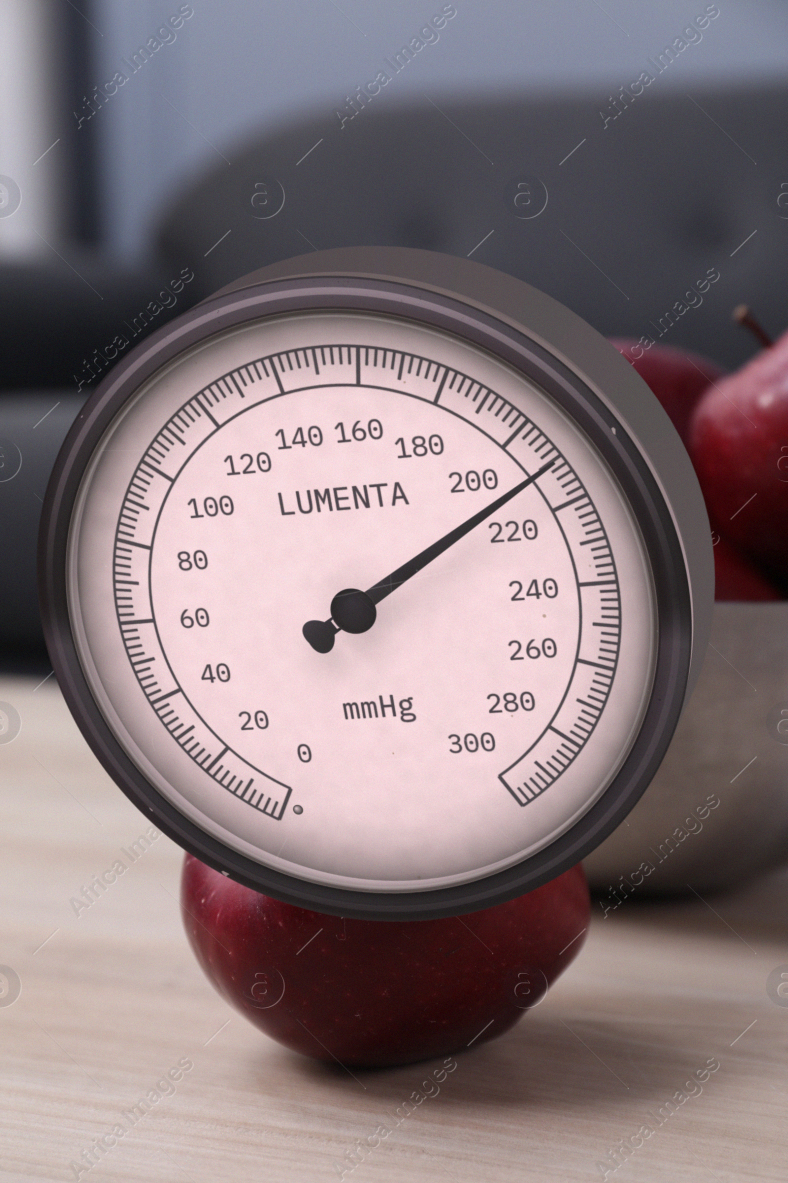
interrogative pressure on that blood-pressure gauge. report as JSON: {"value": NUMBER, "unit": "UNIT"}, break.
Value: {"value": 210, "unit": "mmHg"}
